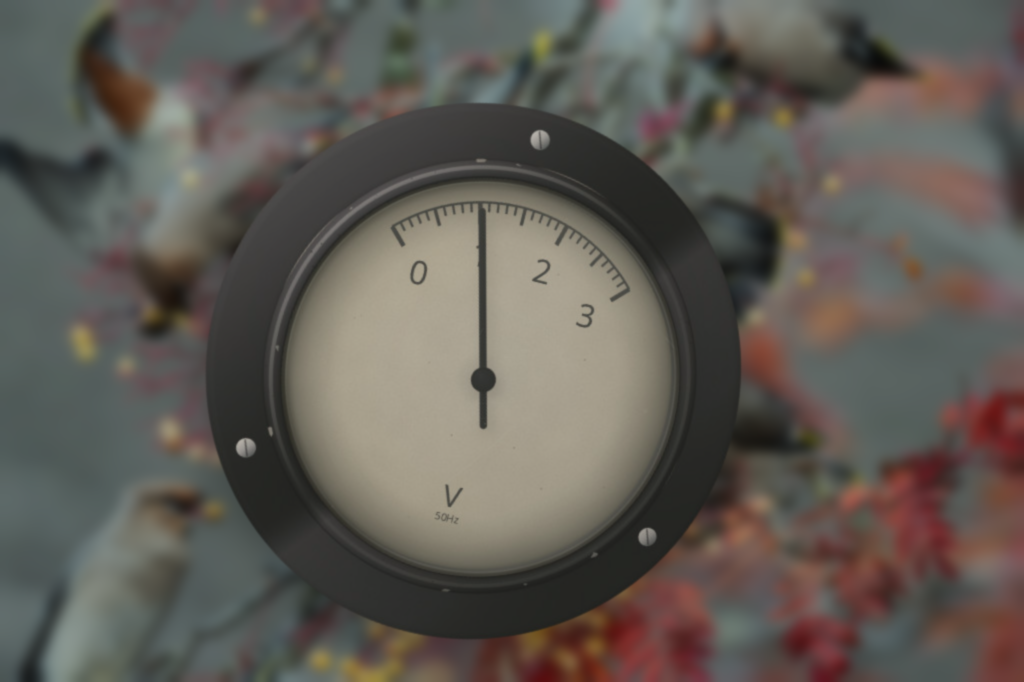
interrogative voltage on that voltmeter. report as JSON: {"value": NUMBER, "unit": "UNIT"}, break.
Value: {"value": 1, "unit": "V"}
